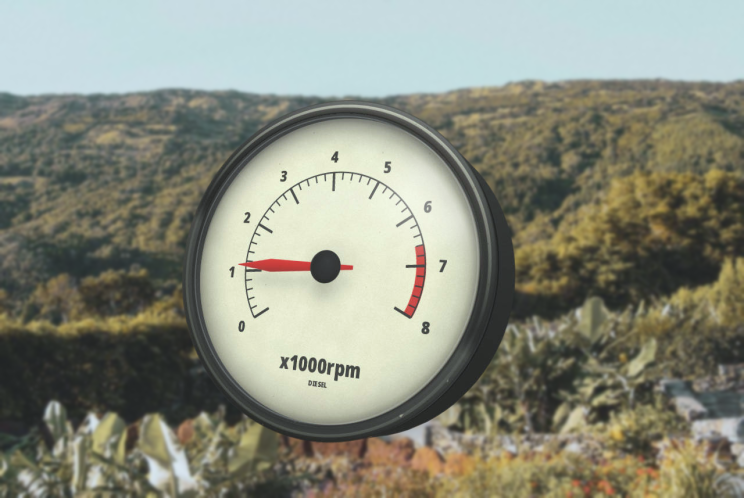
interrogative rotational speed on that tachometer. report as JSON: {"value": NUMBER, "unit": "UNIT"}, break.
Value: {"value": 1100, "unit": "rpm"}
